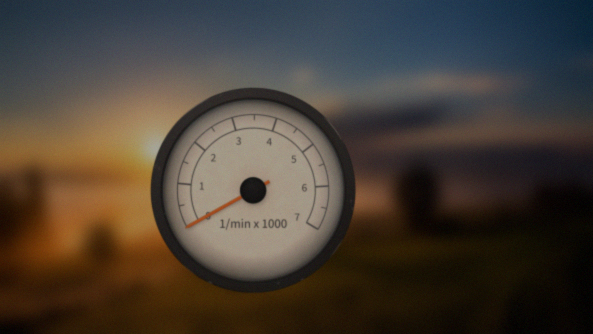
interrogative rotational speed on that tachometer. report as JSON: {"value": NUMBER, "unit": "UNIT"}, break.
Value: {"value": 0, "unit": "rpm"}
